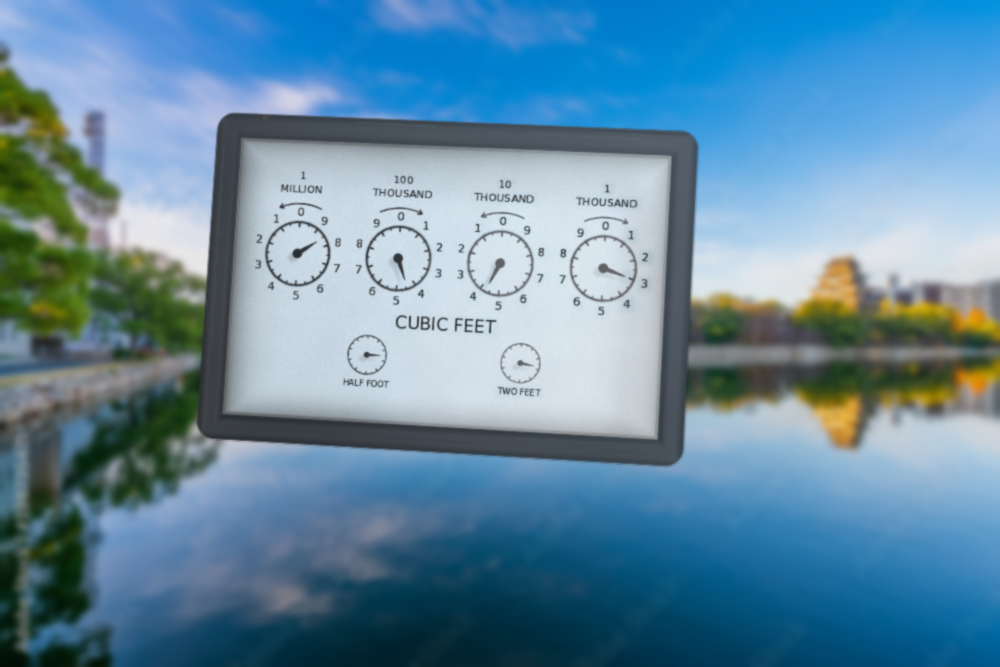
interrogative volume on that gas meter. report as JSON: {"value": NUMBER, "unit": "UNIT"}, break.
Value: {"value": 844300, "unit": "ft³"}
